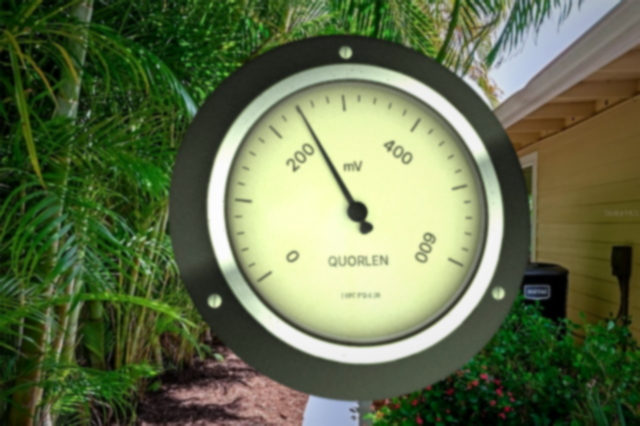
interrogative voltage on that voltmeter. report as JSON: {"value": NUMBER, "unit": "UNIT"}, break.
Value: {"value": 240, "unit": "mV"}
